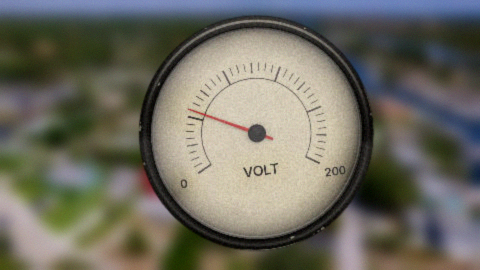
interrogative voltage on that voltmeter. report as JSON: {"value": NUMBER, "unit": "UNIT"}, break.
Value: {"value": 45, "unit": "V"}
